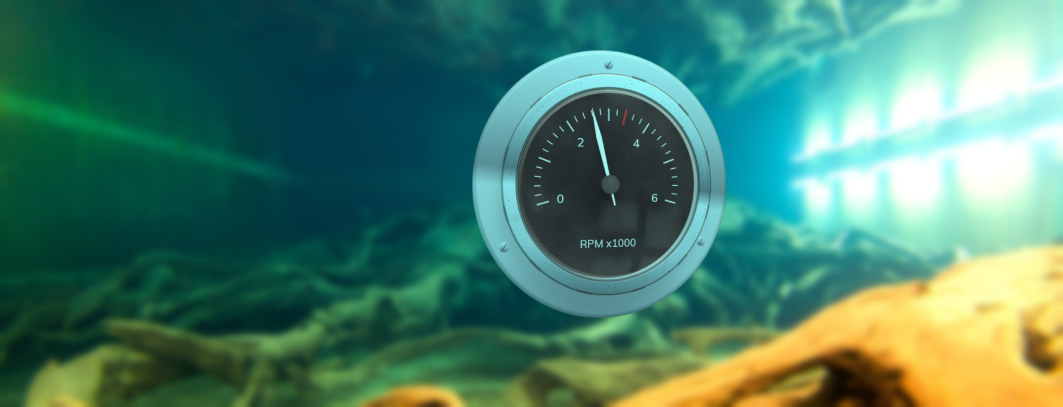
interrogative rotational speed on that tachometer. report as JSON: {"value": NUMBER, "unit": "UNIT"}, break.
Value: {"value": 2600, "unit": "rpm"}
